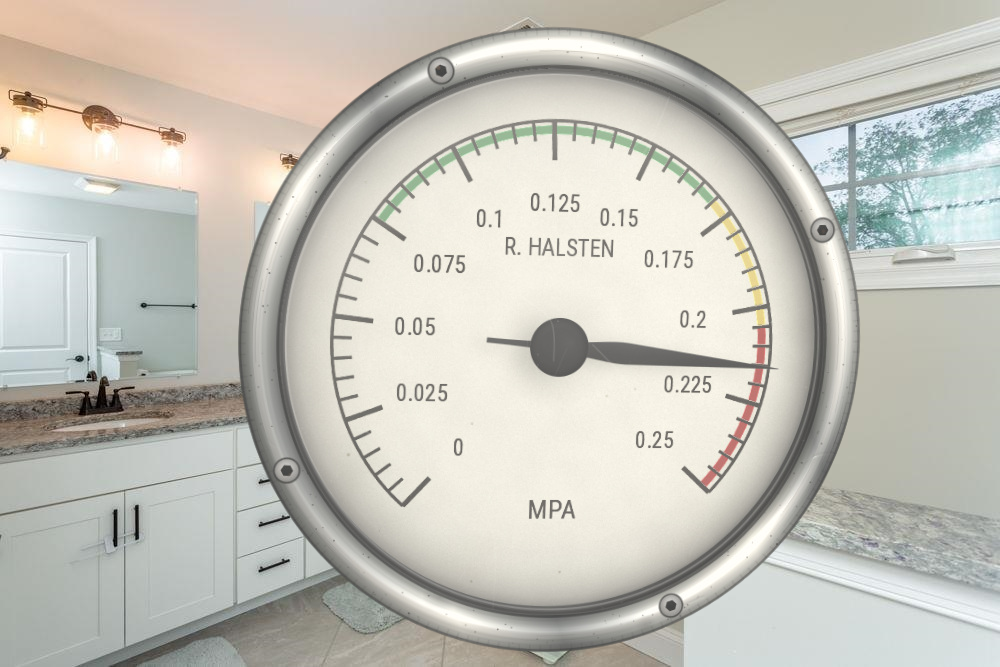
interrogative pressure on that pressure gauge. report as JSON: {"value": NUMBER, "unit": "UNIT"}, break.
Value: {"value": 0.215, "unit": "MPa"}
